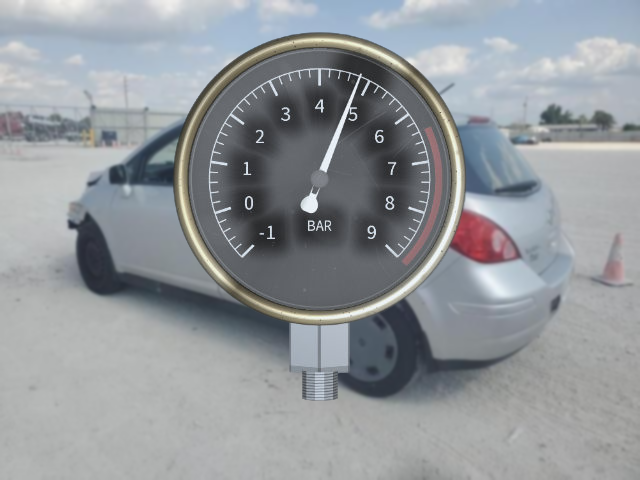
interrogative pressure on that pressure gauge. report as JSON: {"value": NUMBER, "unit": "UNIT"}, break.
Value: {"value": 4.8, "unit": "bar"}
